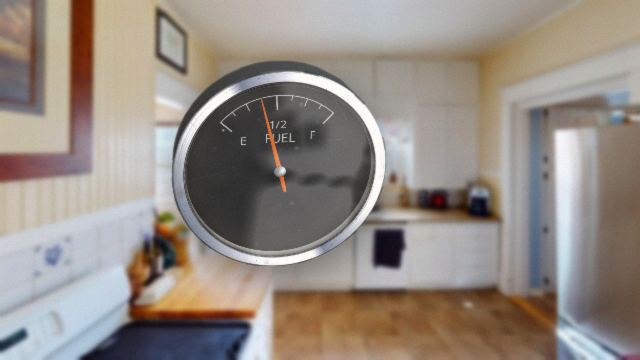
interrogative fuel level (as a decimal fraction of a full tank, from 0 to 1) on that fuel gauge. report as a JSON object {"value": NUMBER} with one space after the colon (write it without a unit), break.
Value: {"value": 0.375}
